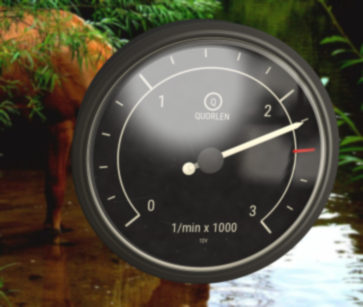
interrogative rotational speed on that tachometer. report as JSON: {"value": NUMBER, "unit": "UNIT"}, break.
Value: {"value": 2200, "unit": "rpm"}
